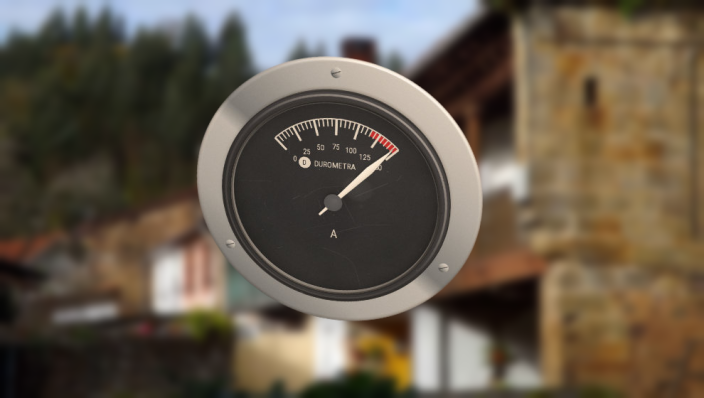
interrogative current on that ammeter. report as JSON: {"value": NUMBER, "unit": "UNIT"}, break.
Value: {"value": 145, "unit": "A"}
